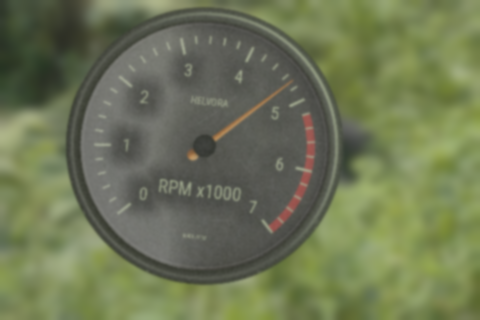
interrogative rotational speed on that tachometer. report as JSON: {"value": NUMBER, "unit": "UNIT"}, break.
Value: {"value": 4700, "unit": "rpm"}
